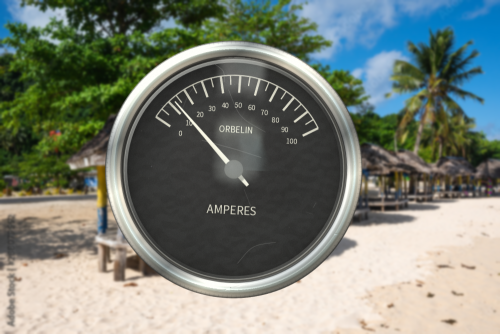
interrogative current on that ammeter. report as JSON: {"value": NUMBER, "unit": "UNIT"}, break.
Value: {"value": 12.5, "unit": "A"}
